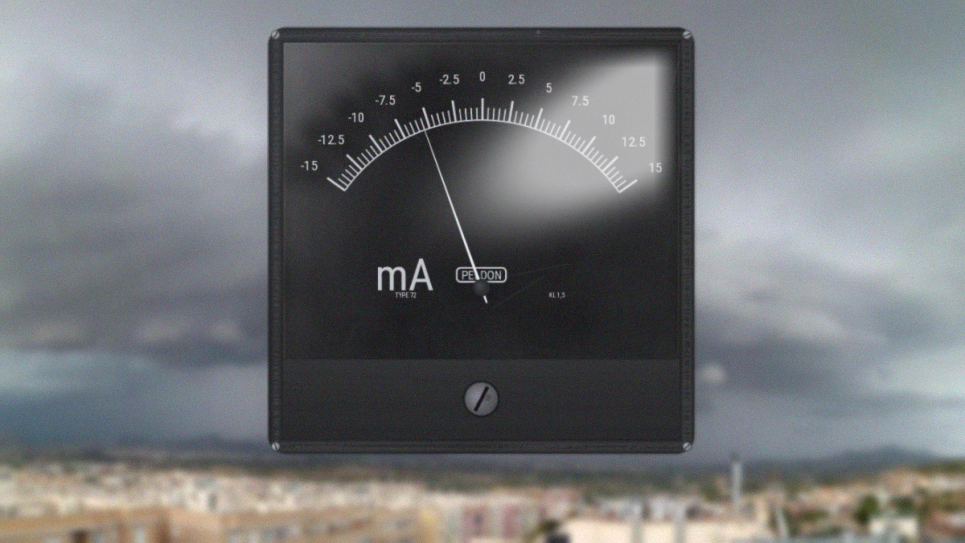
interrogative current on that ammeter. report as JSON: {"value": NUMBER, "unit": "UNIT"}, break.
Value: {"value": -5.5, "unit": "mA"}
